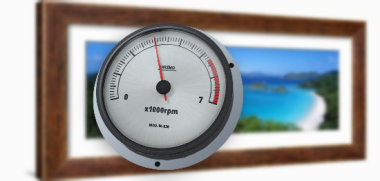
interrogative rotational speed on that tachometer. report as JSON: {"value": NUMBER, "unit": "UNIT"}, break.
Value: {"value": 3000, "unit": "rpm"}
